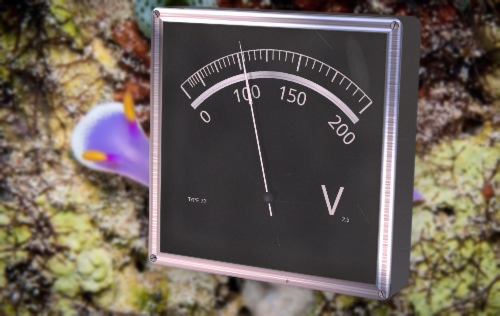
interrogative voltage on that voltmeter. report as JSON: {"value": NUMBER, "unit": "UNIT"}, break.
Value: {"value": 105, "unit": "V"}
